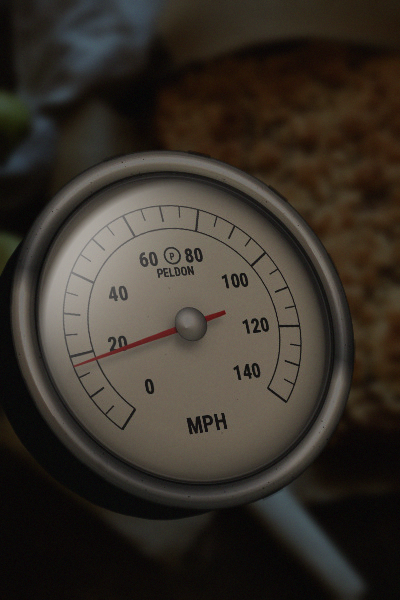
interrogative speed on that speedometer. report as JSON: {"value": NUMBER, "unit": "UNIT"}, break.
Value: {"value": 17.5, "unit": "mph"}
